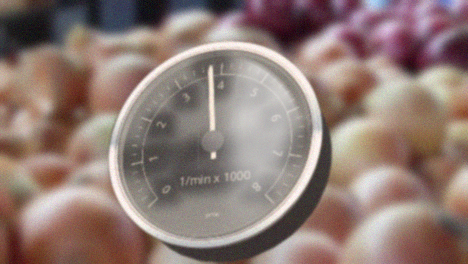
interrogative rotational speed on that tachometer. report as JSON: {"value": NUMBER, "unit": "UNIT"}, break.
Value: {"value": 3800, "unit": "rpm"}
